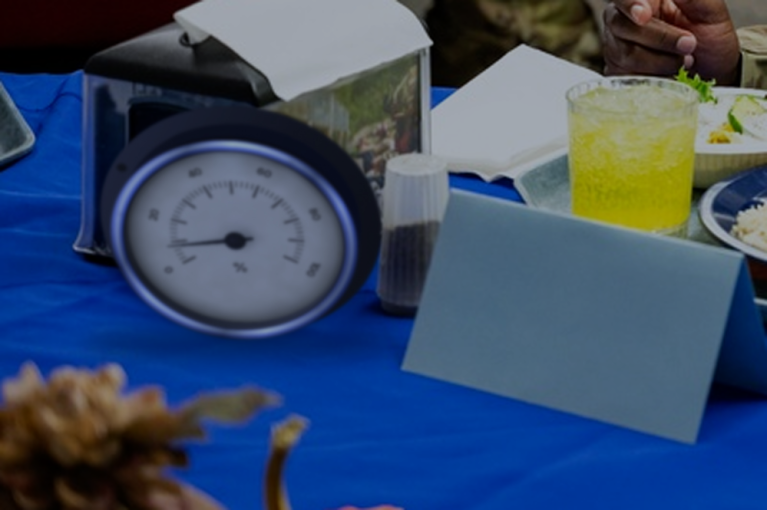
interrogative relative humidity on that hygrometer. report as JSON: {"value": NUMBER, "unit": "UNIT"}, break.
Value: {"value": 10, "unit": "%"}
